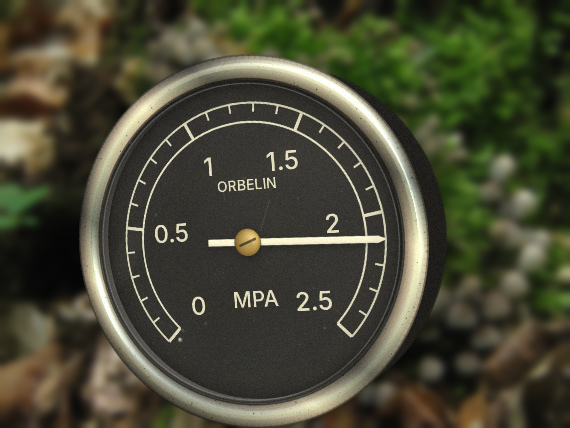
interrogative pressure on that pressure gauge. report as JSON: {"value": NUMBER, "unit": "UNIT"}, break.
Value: {"value": 2.1, "unit": "MPa"}
